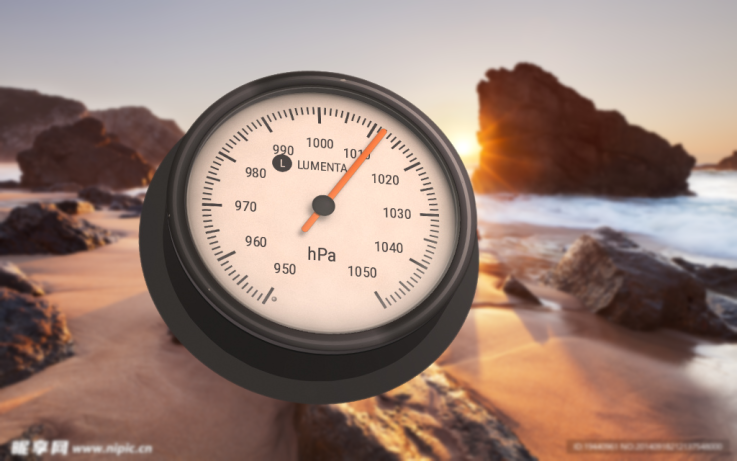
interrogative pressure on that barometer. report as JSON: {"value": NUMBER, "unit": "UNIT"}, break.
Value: {"value": 1012, "unit": "hPa"}
